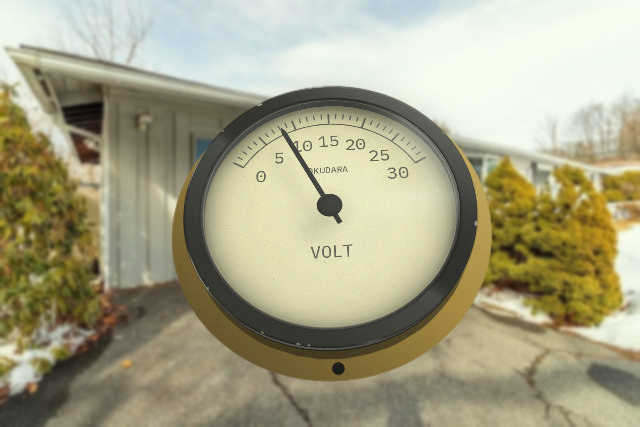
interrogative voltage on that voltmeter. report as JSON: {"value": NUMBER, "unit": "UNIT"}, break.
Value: {"value": 8, "unit": "V"}
